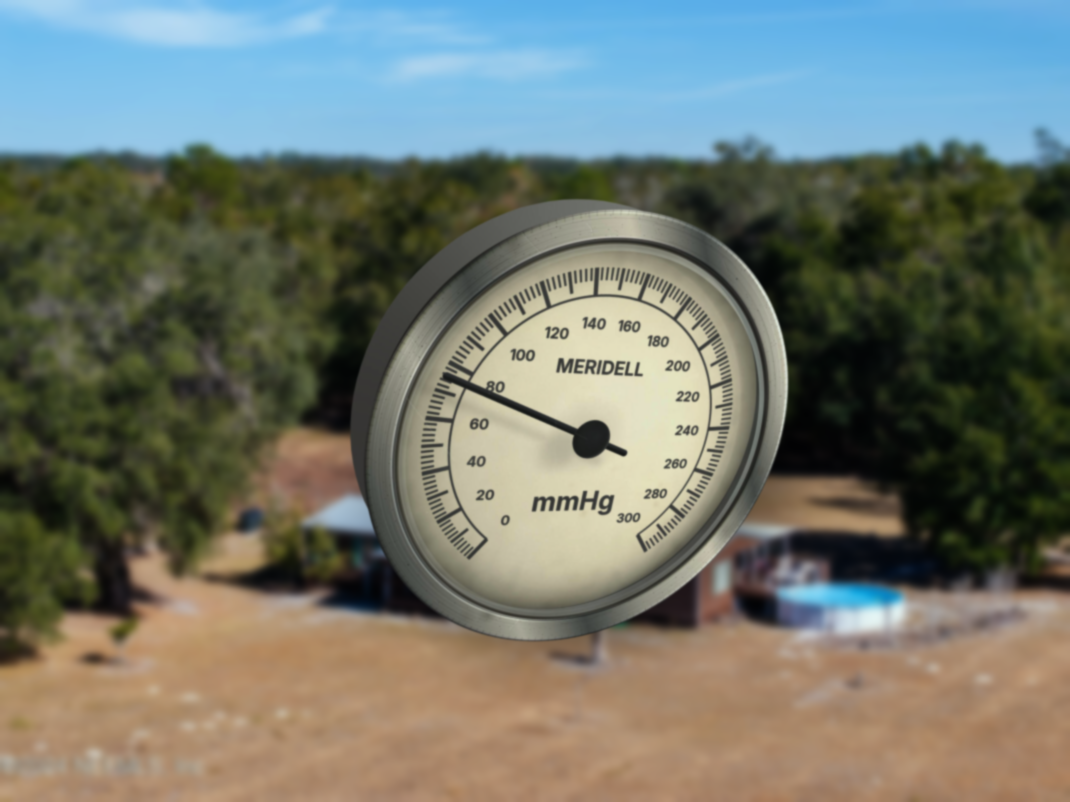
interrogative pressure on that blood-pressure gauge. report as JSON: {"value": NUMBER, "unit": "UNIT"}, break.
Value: {"value": 76, "unit": "mmHg"}
